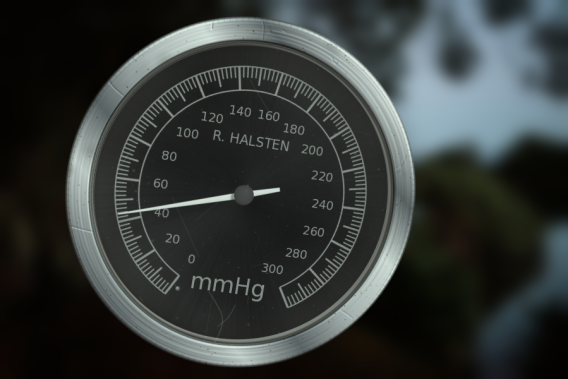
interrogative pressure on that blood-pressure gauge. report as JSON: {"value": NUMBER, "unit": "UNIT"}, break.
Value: {"value": 44, "unit": "mmHg"}
